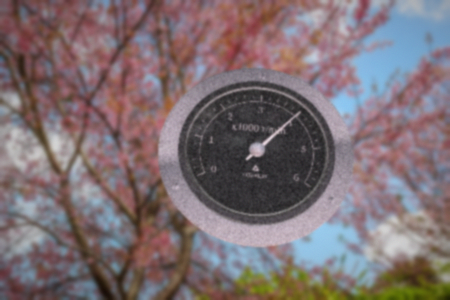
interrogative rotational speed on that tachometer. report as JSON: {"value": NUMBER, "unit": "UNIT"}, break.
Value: {"value": 4000, "unit": "rpm"}
